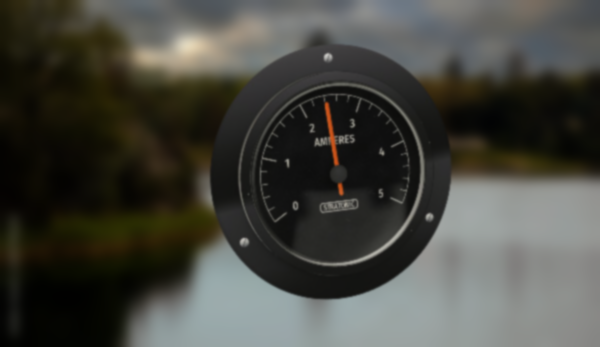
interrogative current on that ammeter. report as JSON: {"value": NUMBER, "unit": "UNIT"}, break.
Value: {"value": 2.4, "unit": "A"}
